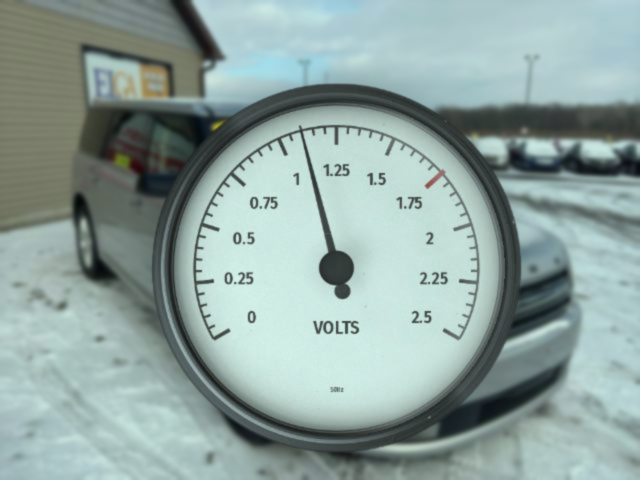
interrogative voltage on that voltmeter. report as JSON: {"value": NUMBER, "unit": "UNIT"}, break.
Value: {"value": 1.1, "unit": "V"}
